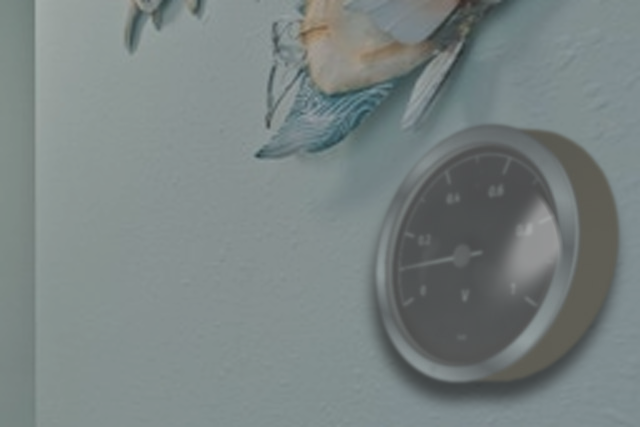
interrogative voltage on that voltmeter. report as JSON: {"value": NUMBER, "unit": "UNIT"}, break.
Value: {"value": 0.1, "unit": "V"}
